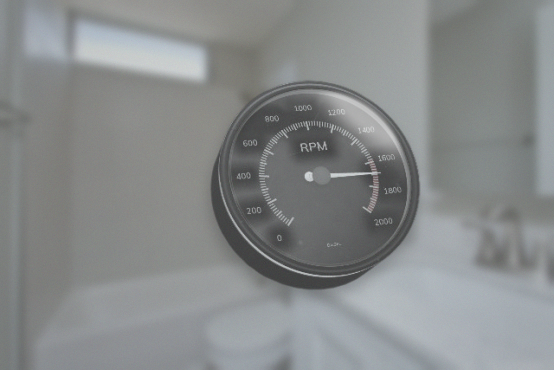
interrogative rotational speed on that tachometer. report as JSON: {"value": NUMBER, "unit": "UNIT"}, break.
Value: {"value": 1700, "unit": "rpm"}
